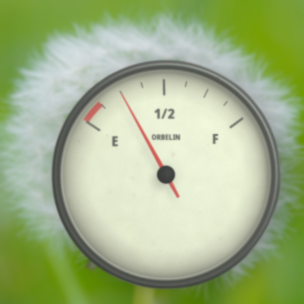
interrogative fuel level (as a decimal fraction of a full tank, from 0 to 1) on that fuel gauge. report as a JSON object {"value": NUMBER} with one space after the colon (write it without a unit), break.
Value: {"value": 0.25}
